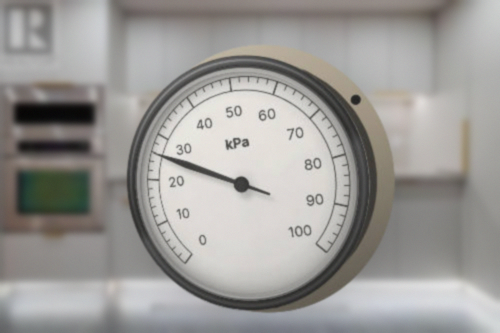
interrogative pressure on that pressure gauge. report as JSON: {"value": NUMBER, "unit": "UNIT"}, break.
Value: {"value": 26, "unit": "kPa"}
